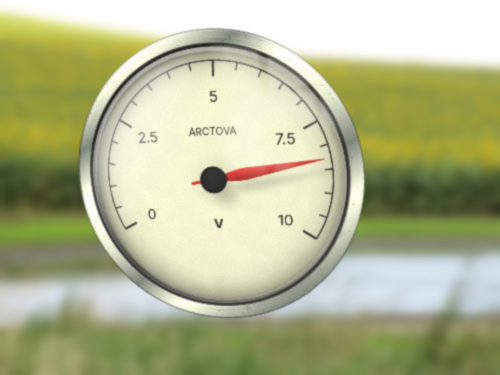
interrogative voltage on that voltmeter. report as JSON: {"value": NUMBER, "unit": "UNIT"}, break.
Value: {"value": 8.25, "unit": "V"}
